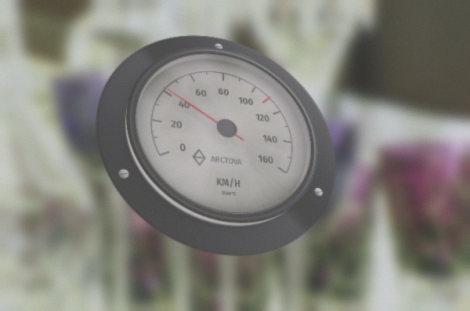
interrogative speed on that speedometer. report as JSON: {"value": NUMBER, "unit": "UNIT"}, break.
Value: {"value": 40, "unit": "km/h"}
